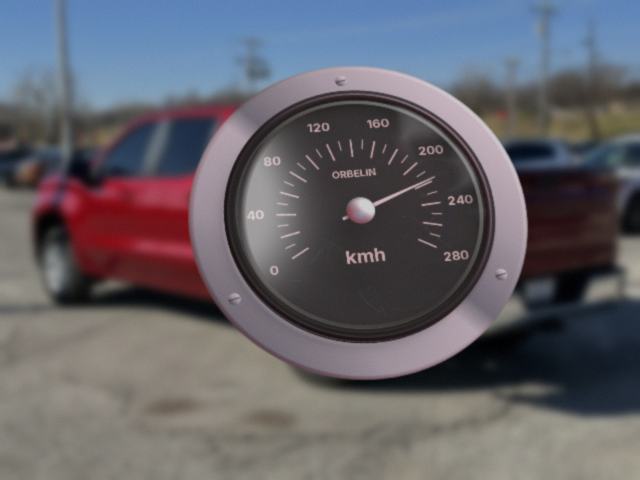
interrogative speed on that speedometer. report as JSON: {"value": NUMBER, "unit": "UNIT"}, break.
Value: {"value": 220, "unit": "km/h"}
